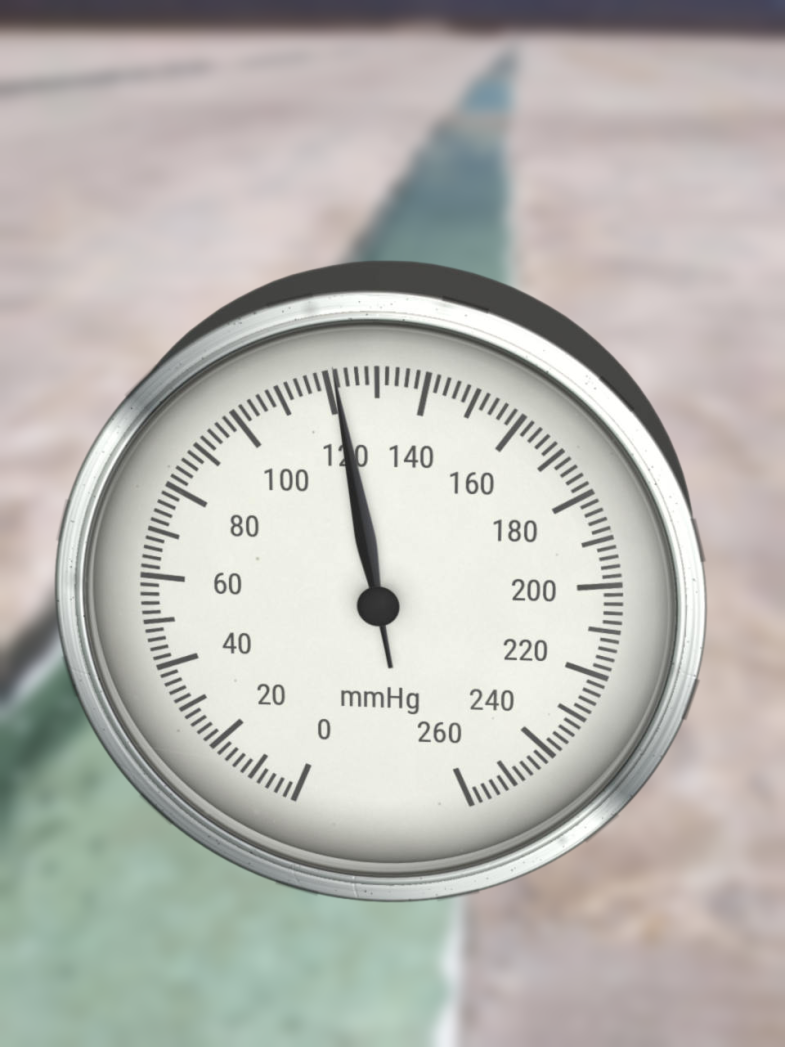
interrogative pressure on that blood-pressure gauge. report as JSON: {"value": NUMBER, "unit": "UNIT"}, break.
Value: {"value": 122, "unit": "mmHg"}
